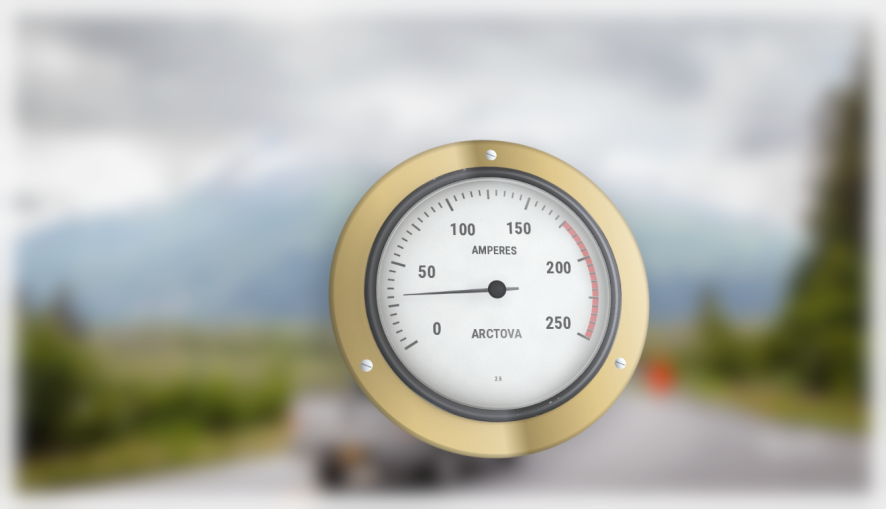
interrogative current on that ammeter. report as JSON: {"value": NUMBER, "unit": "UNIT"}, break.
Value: {"value": 30, "unit": "A"}
